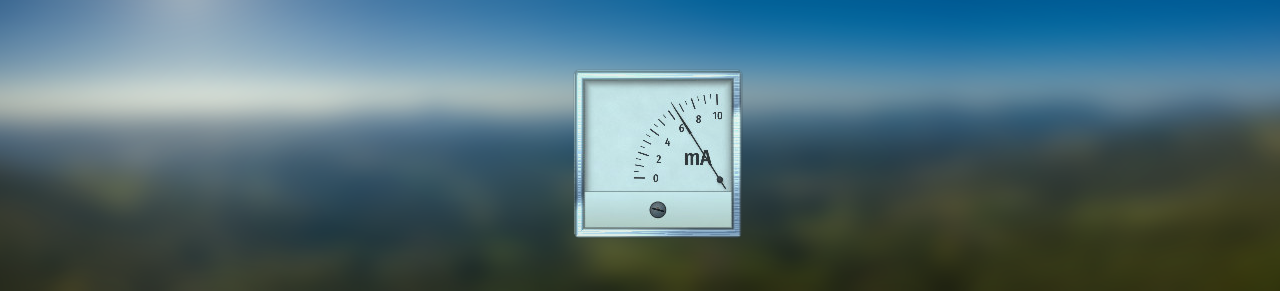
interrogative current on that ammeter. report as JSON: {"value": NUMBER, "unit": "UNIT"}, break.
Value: {"value": 6.5, "unit": "mA"}
